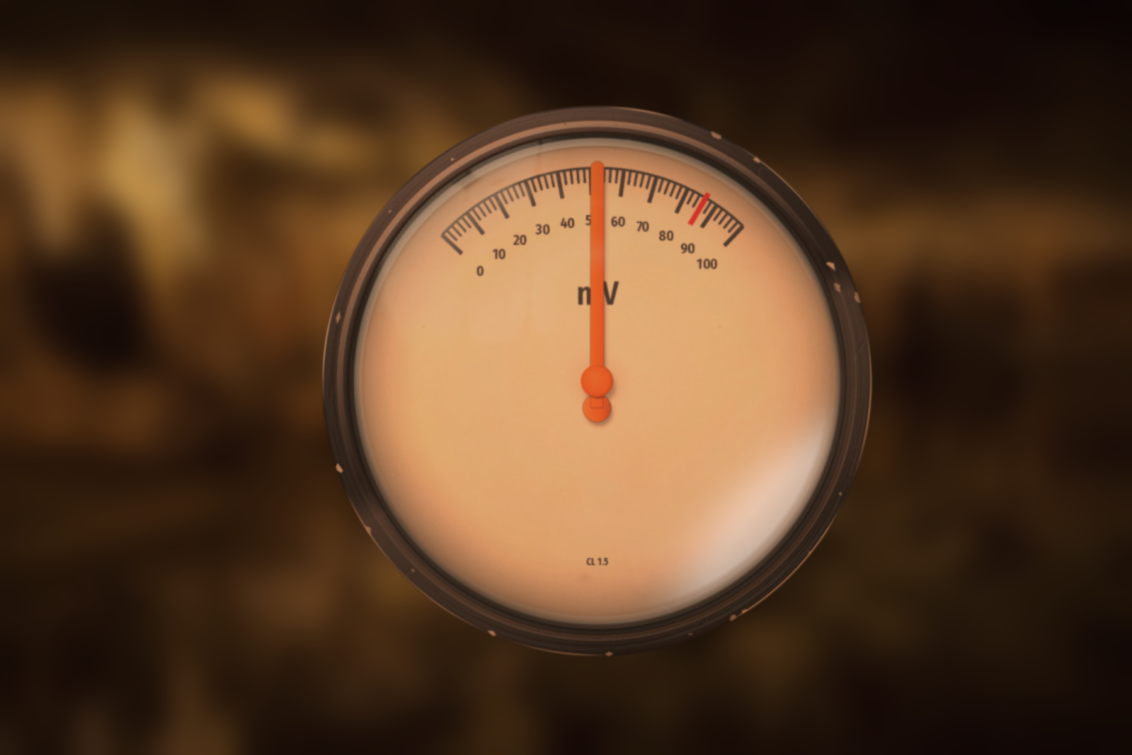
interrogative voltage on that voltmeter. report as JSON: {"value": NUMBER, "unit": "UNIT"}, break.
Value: {"value": 52, "unit": "mV"}
